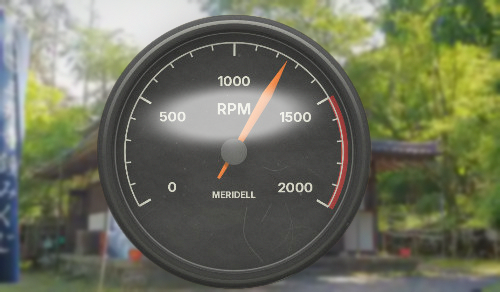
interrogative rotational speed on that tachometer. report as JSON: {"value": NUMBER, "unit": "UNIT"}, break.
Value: {"value": 1250, "unit": "rpm"}
